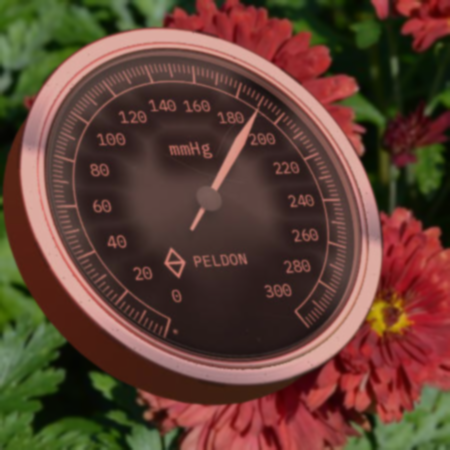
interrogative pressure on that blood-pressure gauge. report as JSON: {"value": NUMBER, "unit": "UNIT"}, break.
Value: {"value": 190, "unit": "mmHg"}
